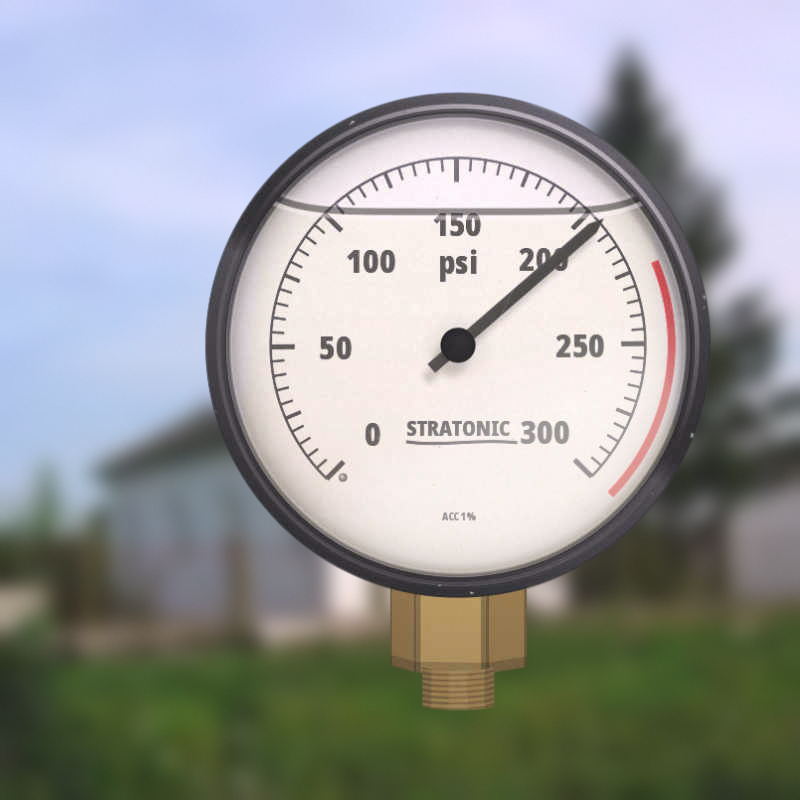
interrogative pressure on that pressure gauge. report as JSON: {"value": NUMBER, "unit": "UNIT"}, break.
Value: {"value": 205, "unit": "psi"}
